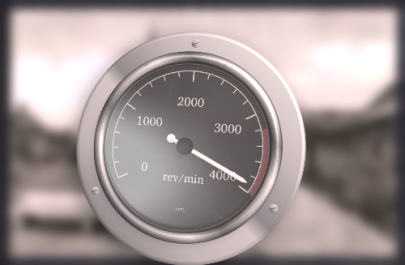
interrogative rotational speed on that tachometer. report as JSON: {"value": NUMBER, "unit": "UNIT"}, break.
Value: {"value": 3900, "unit": "rpm"}
